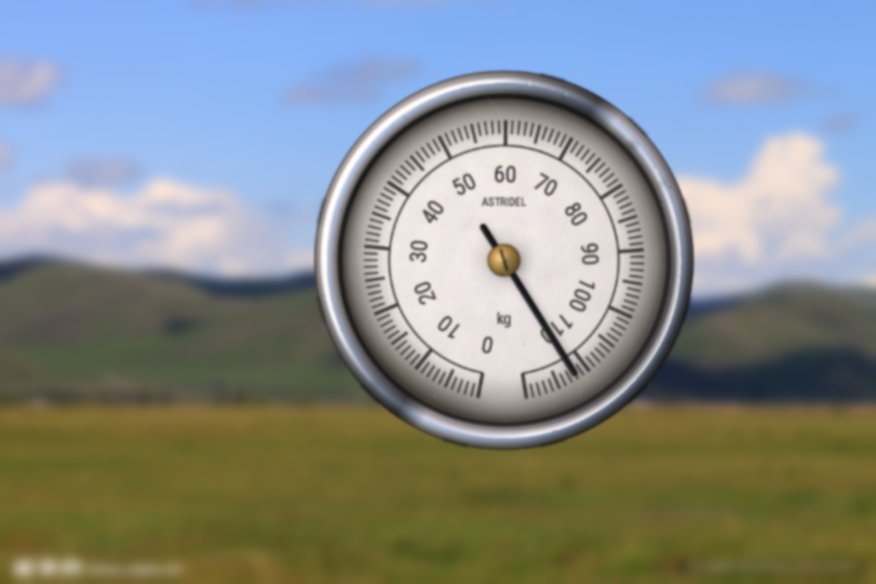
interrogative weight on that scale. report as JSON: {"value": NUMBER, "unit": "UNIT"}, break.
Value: {"value": 112, "unit": "kg"}
